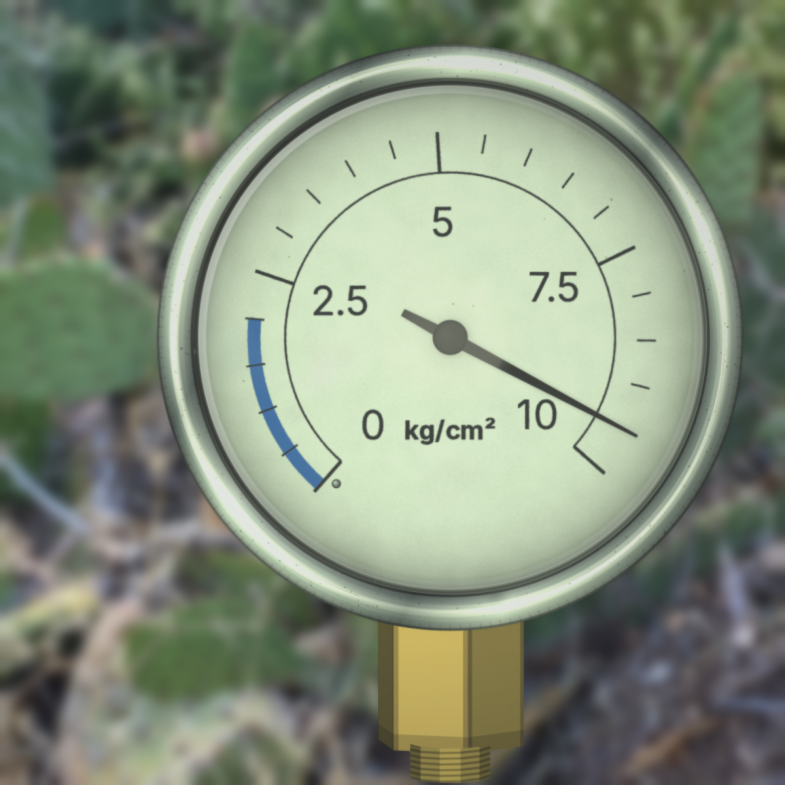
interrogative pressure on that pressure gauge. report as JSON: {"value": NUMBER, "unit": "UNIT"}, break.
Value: {"value": 9.5, "unit": "kg/cm²"}
